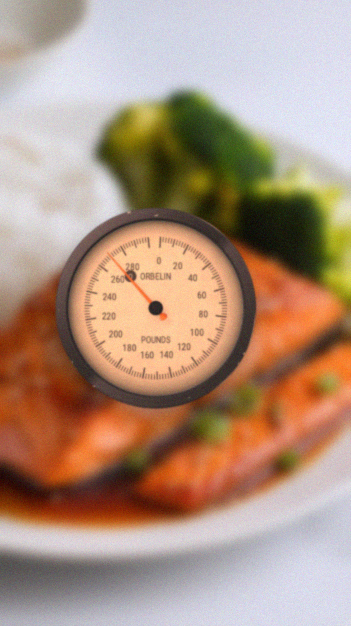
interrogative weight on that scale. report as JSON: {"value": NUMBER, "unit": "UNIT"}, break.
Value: {"value": 270, "unit": "lb"}
